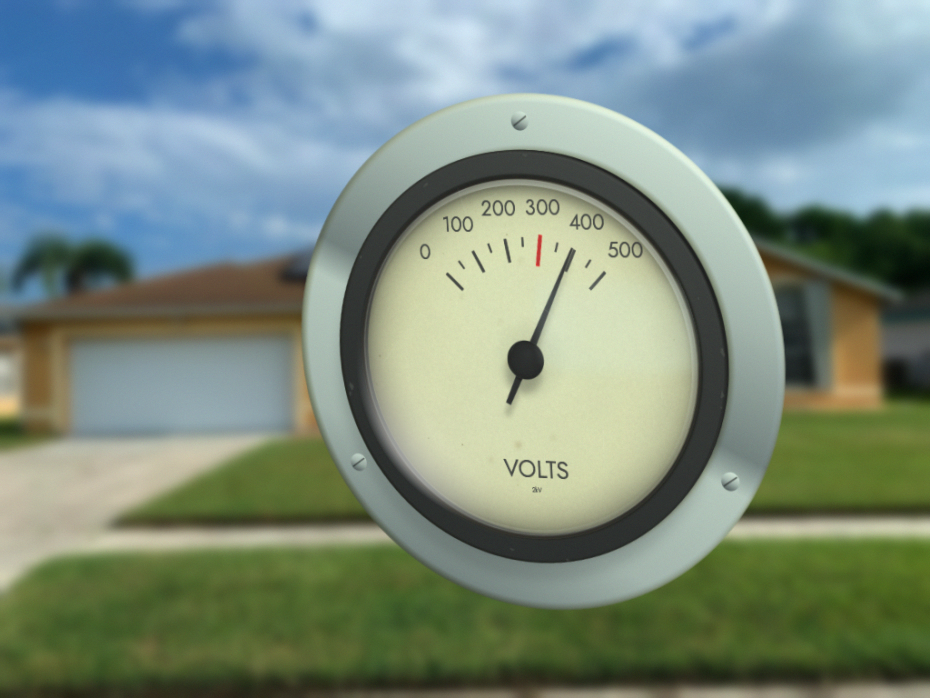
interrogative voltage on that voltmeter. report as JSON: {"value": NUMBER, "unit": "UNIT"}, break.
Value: {"value": 400, "unit": "V"}
